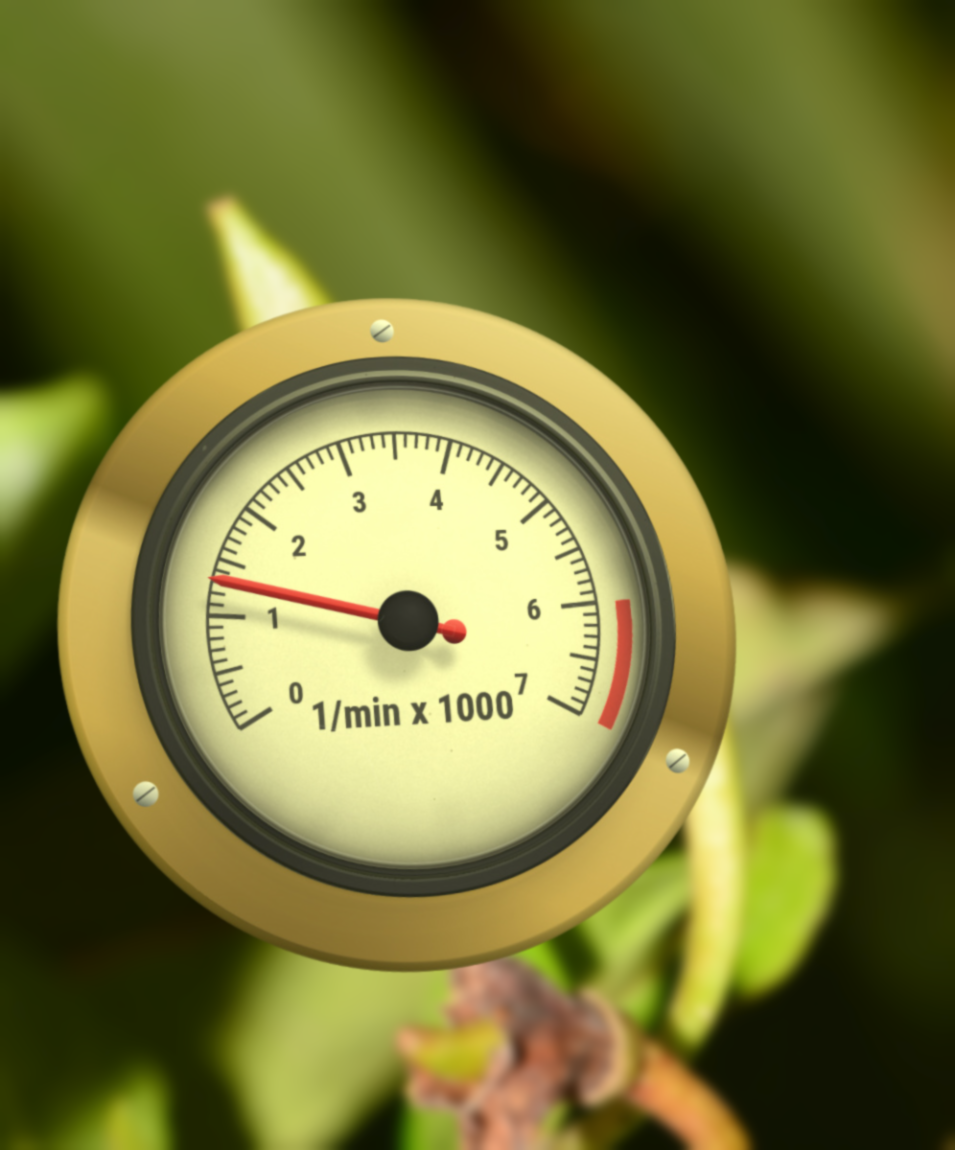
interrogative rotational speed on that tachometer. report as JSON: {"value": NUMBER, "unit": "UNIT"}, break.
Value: {"value": 1300, "unit": "rpm"}
